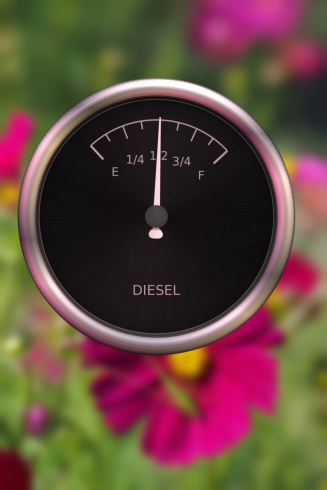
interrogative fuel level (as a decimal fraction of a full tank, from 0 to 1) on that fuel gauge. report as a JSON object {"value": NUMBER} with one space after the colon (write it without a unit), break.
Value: {"value": 0.5}
